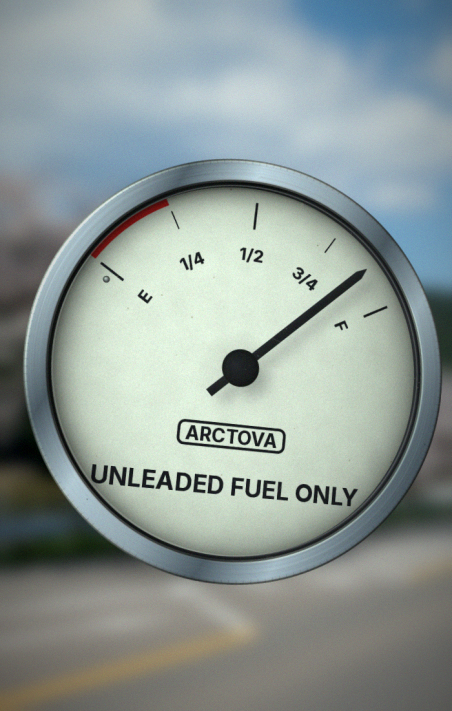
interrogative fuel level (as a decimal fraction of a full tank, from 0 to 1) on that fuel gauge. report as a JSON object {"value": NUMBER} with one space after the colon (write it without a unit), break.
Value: {"value": 0.875}
